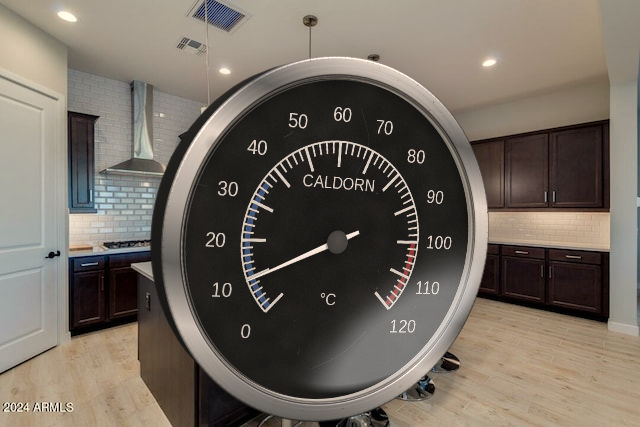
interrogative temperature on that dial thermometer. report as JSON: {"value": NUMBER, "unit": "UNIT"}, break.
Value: {"value": 10, "unit": "°C"}
